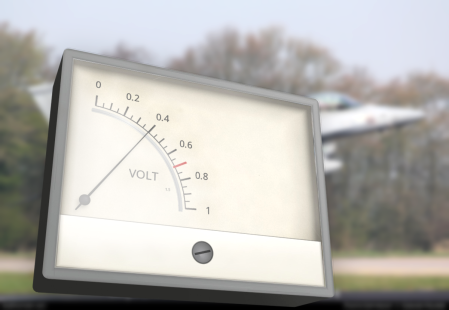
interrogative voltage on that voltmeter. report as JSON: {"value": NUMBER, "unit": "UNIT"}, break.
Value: {"value": 0.4, "unit": "V"}
